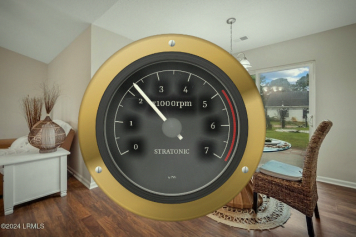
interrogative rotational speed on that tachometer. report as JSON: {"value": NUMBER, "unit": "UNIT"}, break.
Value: {"value": 2250, "unit": "rpm"}
